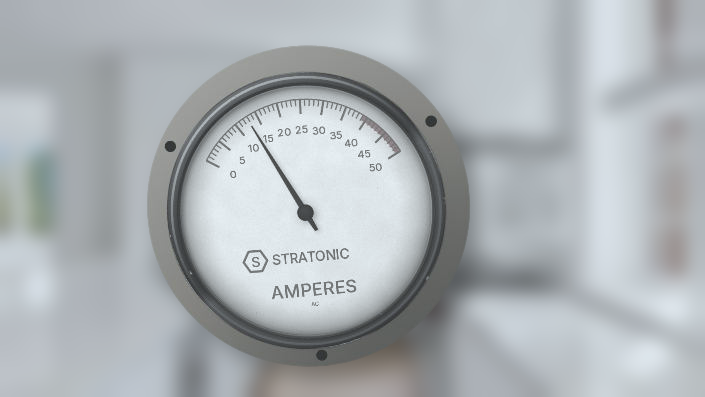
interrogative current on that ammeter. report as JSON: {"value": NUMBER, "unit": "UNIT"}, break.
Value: {"value": 13, "unit": "A"}
